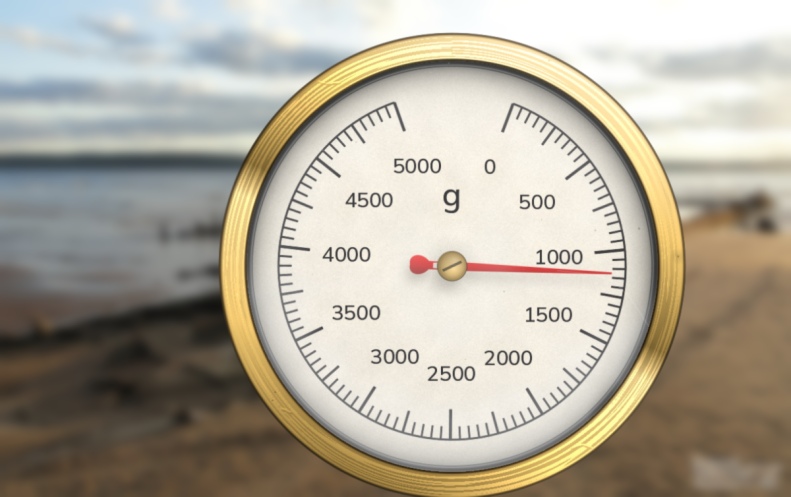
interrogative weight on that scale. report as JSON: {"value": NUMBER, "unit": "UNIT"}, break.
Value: {"value": 1125, "unit": "g"}
